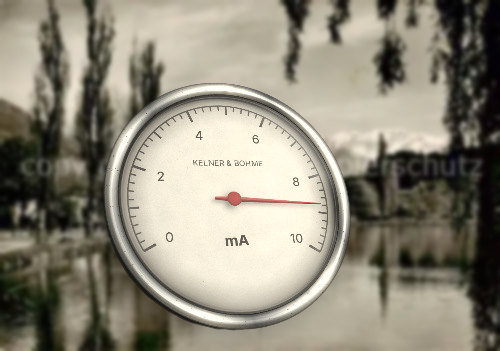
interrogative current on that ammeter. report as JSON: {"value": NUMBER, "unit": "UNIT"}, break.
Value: {"value": 8.8, "unit": "mA"}
